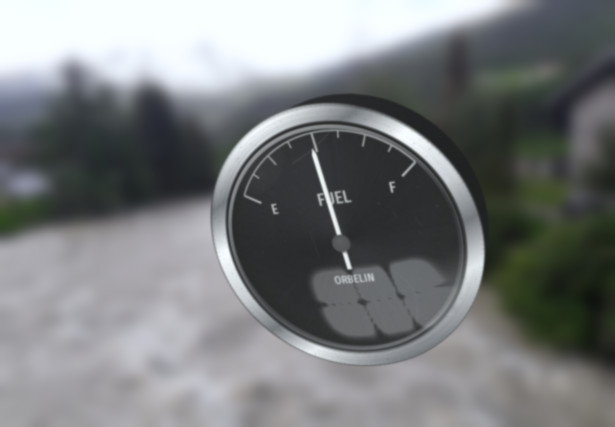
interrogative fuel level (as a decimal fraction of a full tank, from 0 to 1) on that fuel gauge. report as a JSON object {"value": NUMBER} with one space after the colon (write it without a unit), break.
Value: {"value": 0.5}
